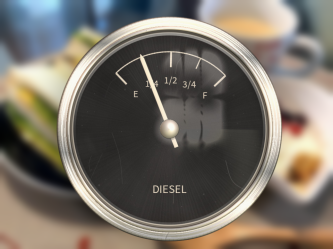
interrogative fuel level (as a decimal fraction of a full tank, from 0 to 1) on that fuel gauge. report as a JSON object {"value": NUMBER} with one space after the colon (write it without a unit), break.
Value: {"value": 0.25}
